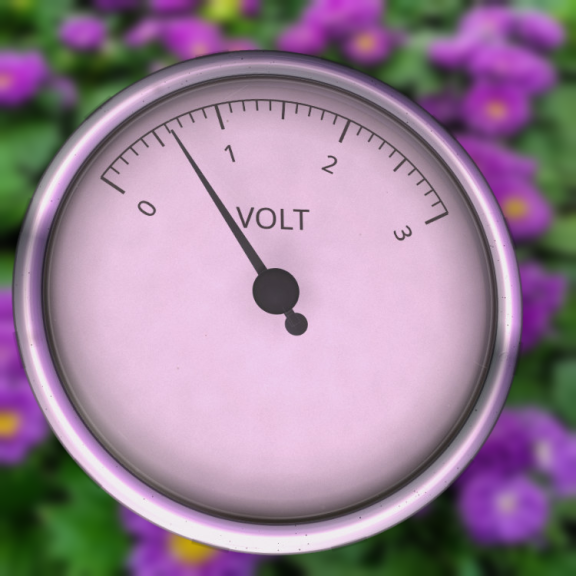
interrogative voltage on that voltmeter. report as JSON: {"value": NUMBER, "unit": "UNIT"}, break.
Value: {"value": 0.6, "unit": "V"}
